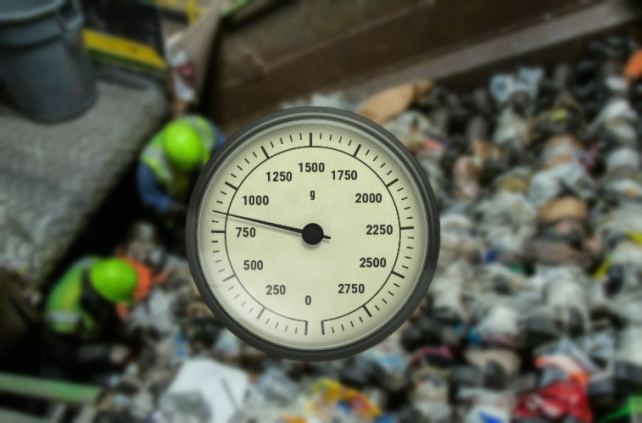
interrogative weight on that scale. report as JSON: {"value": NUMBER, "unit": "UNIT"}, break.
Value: {"value": 850, "unit": "g"}
